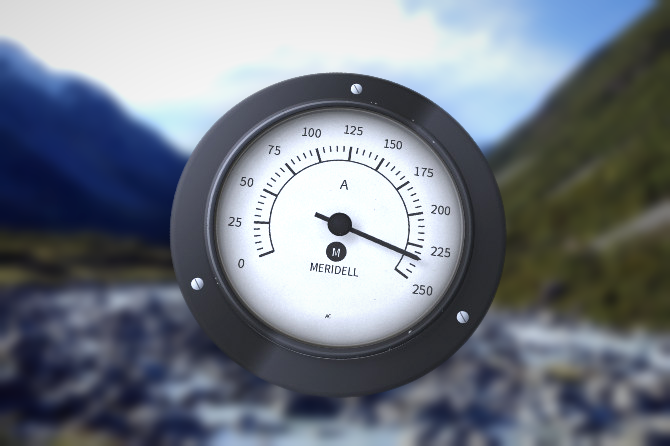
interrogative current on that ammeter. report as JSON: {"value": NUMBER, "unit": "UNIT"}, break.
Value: {"value": 235, "unit": "A"}
